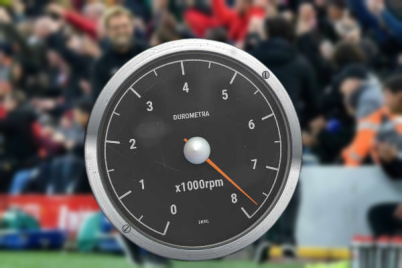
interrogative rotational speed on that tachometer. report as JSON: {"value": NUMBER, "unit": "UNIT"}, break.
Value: {"value": 7750, "unit": "rpm"}
